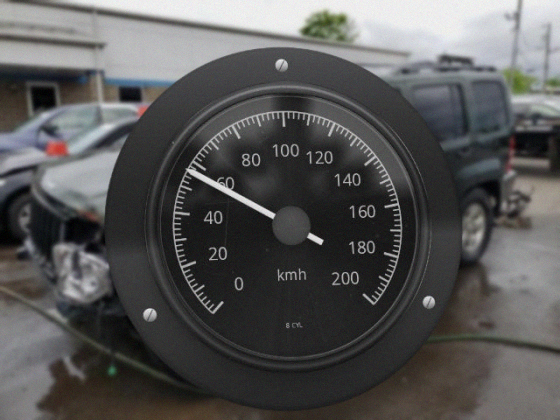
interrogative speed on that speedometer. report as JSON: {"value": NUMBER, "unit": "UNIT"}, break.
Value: {"value": 56, "unit": "km/h"}
